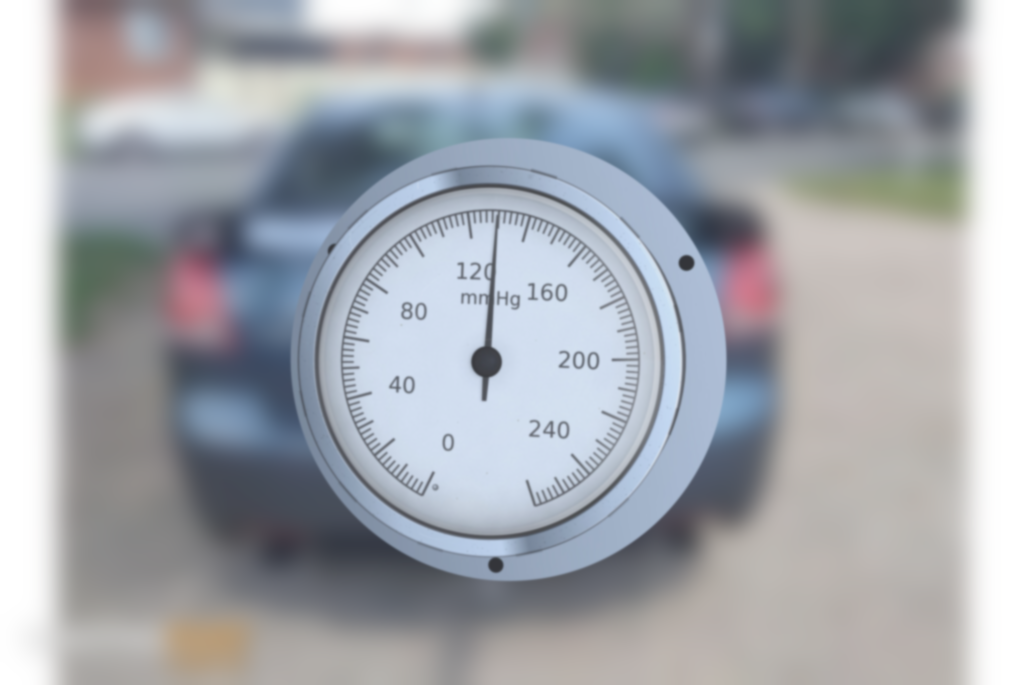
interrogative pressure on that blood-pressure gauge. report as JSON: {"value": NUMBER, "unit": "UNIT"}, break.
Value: {"value": 130, "unit": "mmHg"}
